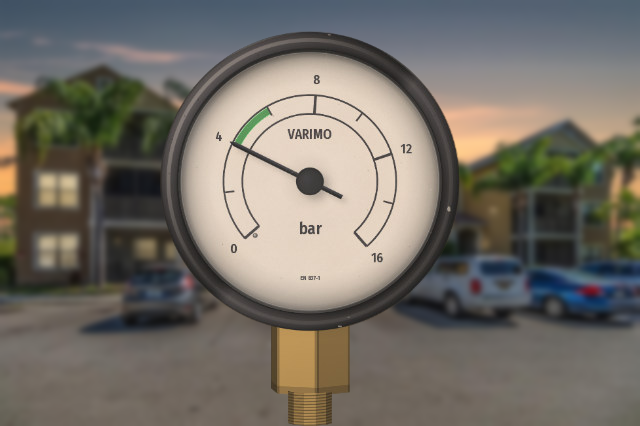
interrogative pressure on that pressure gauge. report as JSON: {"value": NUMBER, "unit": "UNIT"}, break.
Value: {"value": 4, "unit": "bar"}
